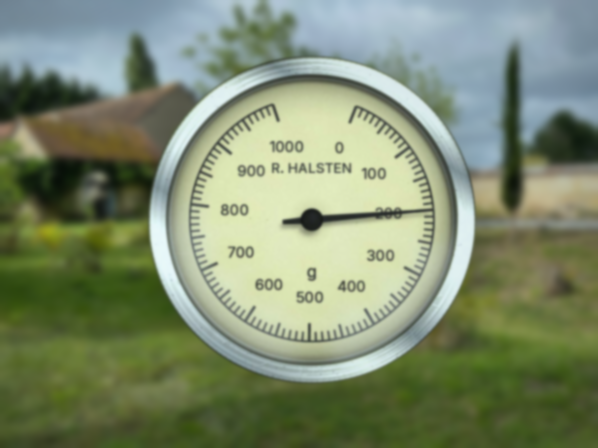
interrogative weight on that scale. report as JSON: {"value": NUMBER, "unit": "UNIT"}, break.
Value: {"value": 200, "unit": "g"}
